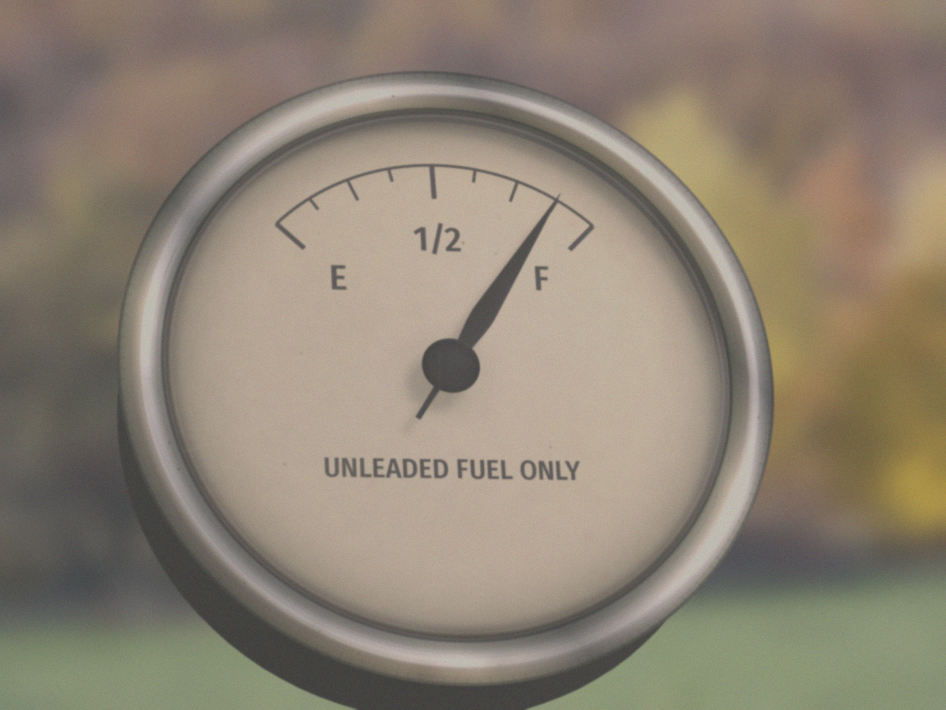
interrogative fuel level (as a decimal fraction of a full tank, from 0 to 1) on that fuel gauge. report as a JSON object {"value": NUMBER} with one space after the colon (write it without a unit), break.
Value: {"value": 0.875}
